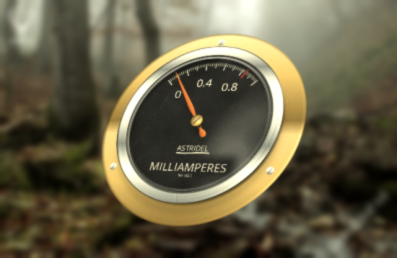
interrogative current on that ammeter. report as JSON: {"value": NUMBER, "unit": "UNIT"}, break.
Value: {"value": 0.1, "unit": "mA"}
